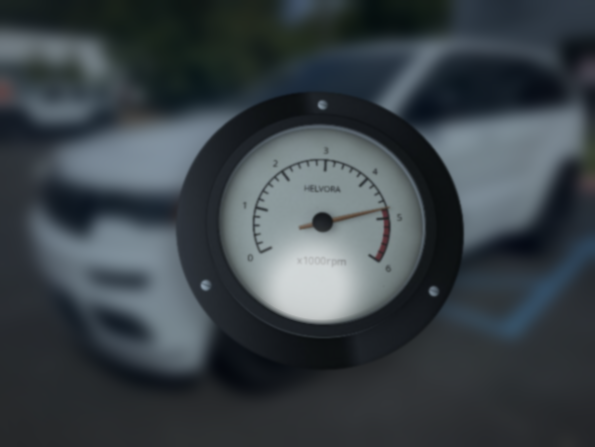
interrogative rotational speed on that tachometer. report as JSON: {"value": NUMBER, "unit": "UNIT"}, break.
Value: {"value": 4800, "unit": "rpm"}
